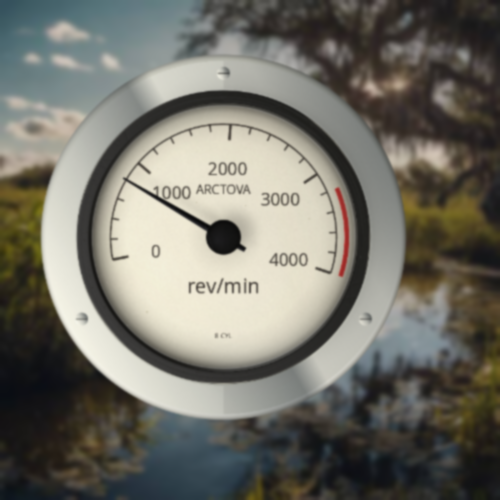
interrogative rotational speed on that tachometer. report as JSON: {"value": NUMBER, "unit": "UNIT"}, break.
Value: {"value": 800, "unit": "rpm"}
